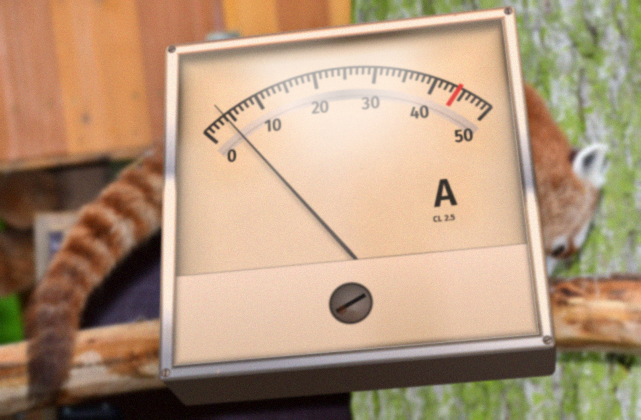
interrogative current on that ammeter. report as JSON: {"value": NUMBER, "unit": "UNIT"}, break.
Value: {"value": 4, "unit": "A"}
